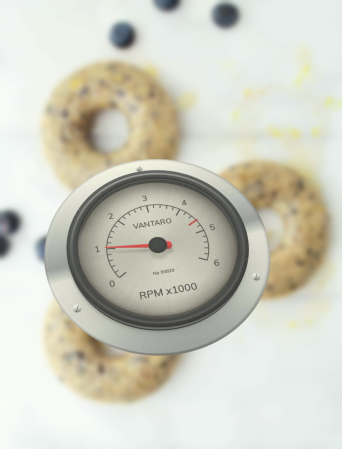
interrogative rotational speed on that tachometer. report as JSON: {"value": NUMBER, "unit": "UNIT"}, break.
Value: {"value": 1000, "unit": "rpm"}
